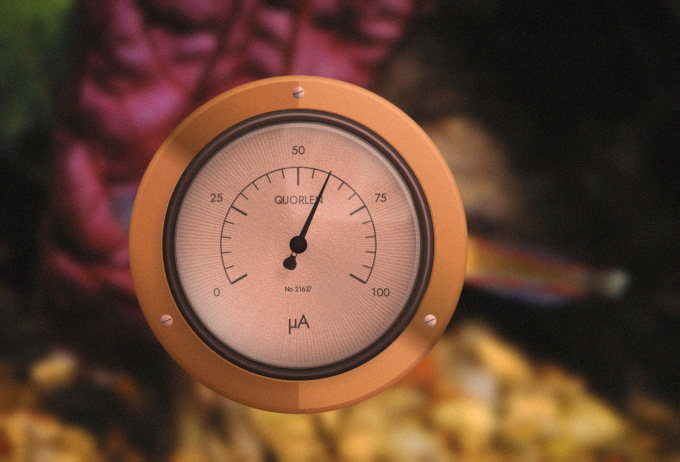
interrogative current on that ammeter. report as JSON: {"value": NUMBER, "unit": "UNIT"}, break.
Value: {"value": 60, "unit": "µA"}
